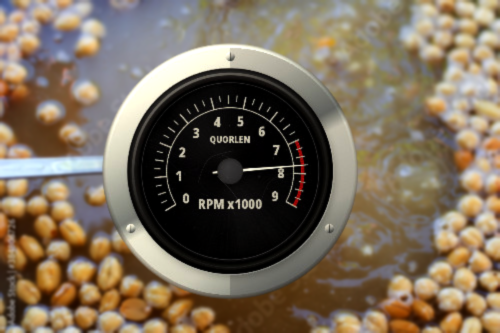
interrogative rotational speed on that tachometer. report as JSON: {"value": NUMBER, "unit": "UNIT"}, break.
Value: {"value": 7750, "unit": "rpm"}
